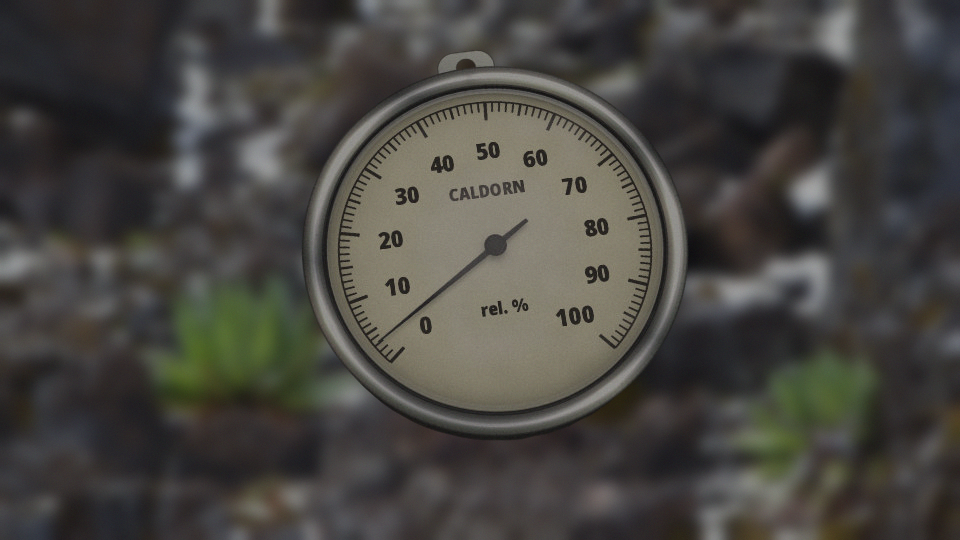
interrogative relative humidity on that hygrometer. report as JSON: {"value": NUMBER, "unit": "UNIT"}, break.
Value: {"value": 3, "unit": "%"}
